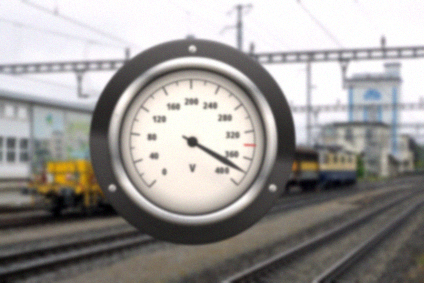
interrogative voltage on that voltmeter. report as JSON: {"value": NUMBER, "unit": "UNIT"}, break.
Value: {"value": 380, "unit": "V"}
